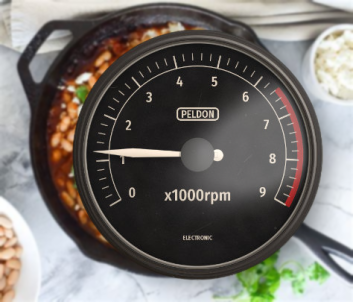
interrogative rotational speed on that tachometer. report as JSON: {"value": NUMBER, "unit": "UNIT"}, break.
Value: {"value": 1200, "unit": "rpm"}
